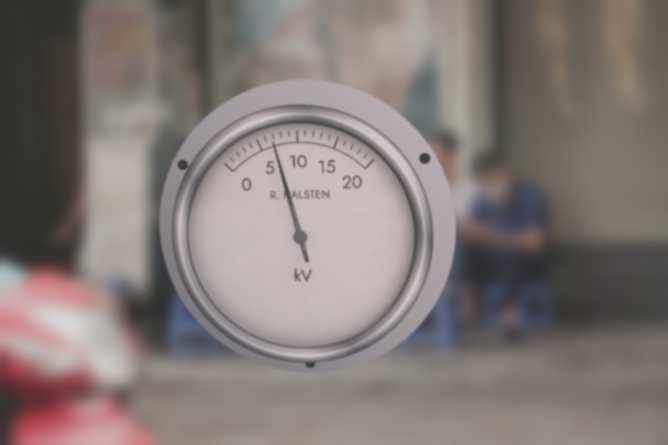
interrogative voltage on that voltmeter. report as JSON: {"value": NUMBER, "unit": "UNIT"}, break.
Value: {"value": 7, "unit": "kV"}
